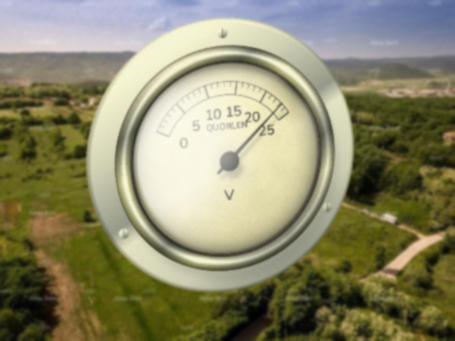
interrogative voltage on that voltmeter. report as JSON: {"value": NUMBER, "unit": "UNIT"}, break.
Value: {"value": 23, "unit": "V"}
